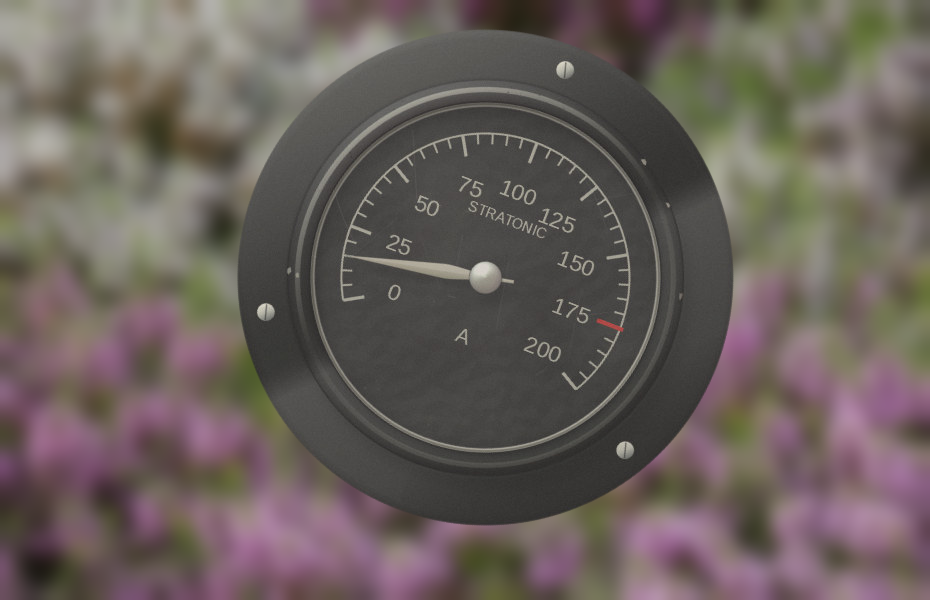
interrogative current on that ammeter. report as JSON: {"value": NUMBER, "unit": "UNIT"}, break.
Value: {"value": 15, "unit": "A"}
